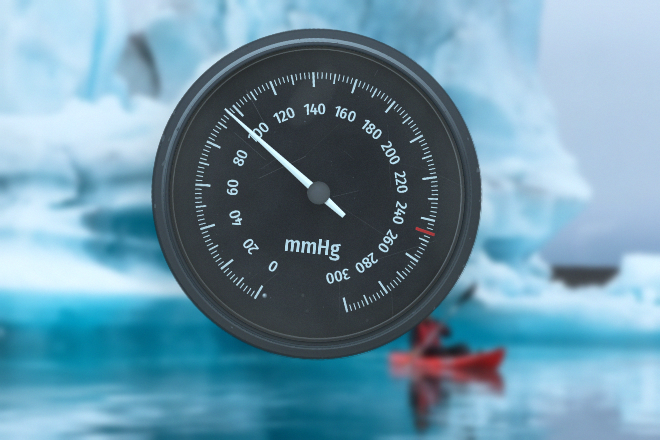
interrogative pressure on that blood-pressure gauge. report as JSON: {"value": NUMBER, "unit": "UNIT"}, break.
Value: {"value": 96, "unit": "mmHg"}
